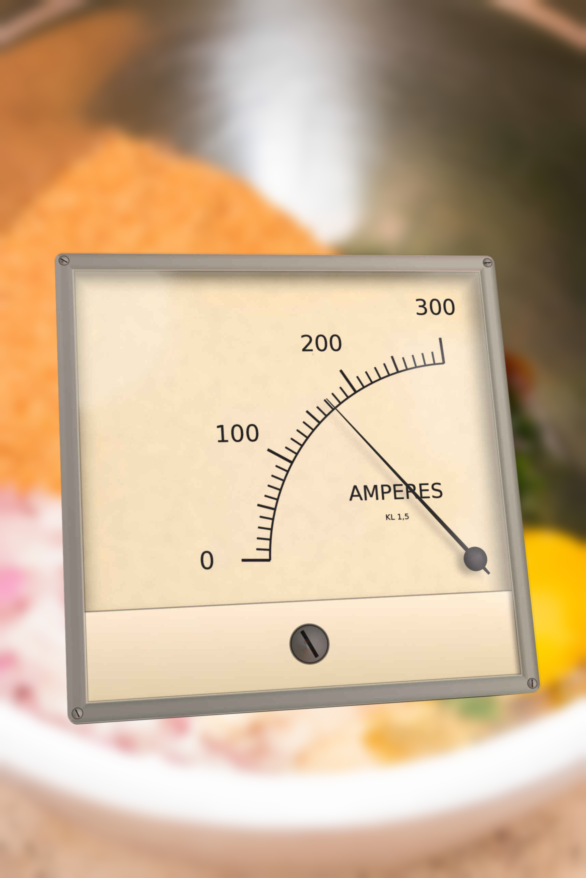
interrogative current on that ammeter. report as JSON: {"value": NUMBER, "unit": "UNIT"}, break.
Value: {"value": 170, "unit": "A"}
